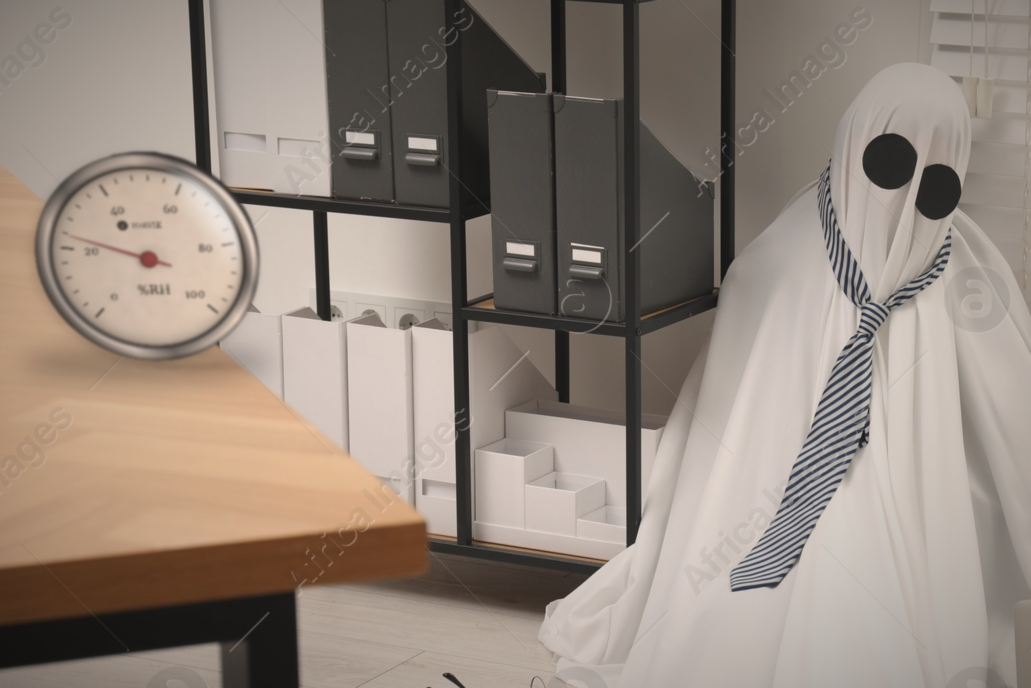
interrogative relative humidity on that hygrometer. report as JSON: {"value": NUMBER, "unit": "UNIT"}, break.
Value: {"value": 24, "unit": "%"}
